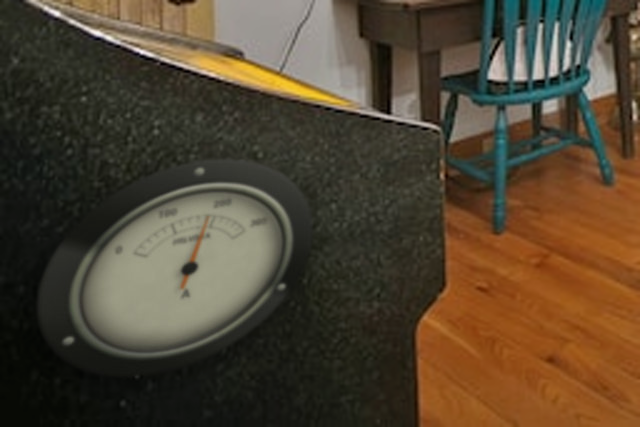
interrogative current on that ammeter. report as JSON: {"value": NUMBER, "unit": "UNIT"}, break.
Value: {"value": 180, "unit": "A"}
